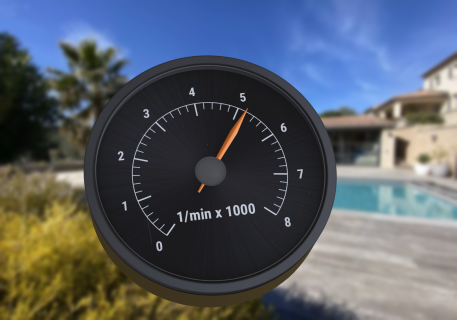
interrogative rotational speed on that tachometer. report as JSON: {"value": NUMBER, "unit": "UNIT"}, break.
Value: {"value": 5200, "unit": "rpm"}
